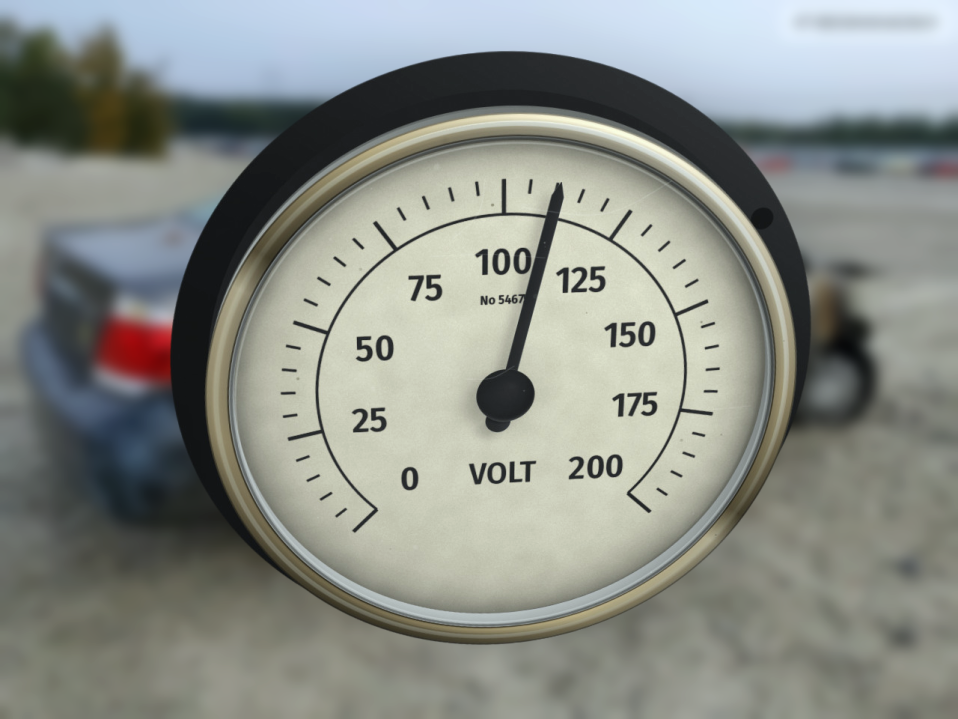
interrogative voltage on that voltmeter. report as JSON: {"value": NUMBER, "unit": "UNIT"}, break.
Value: {"value": 110, "unit": "V"}
